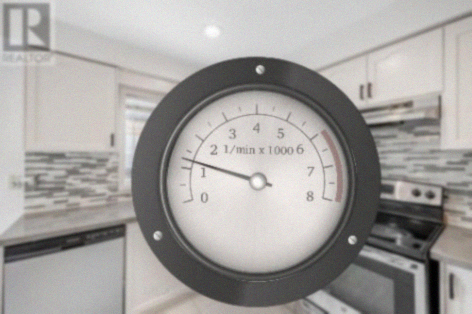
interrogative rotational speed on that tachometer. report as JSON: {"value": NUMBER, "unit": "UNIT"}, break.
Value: {"value": 1250, "unit": "rpm"}
